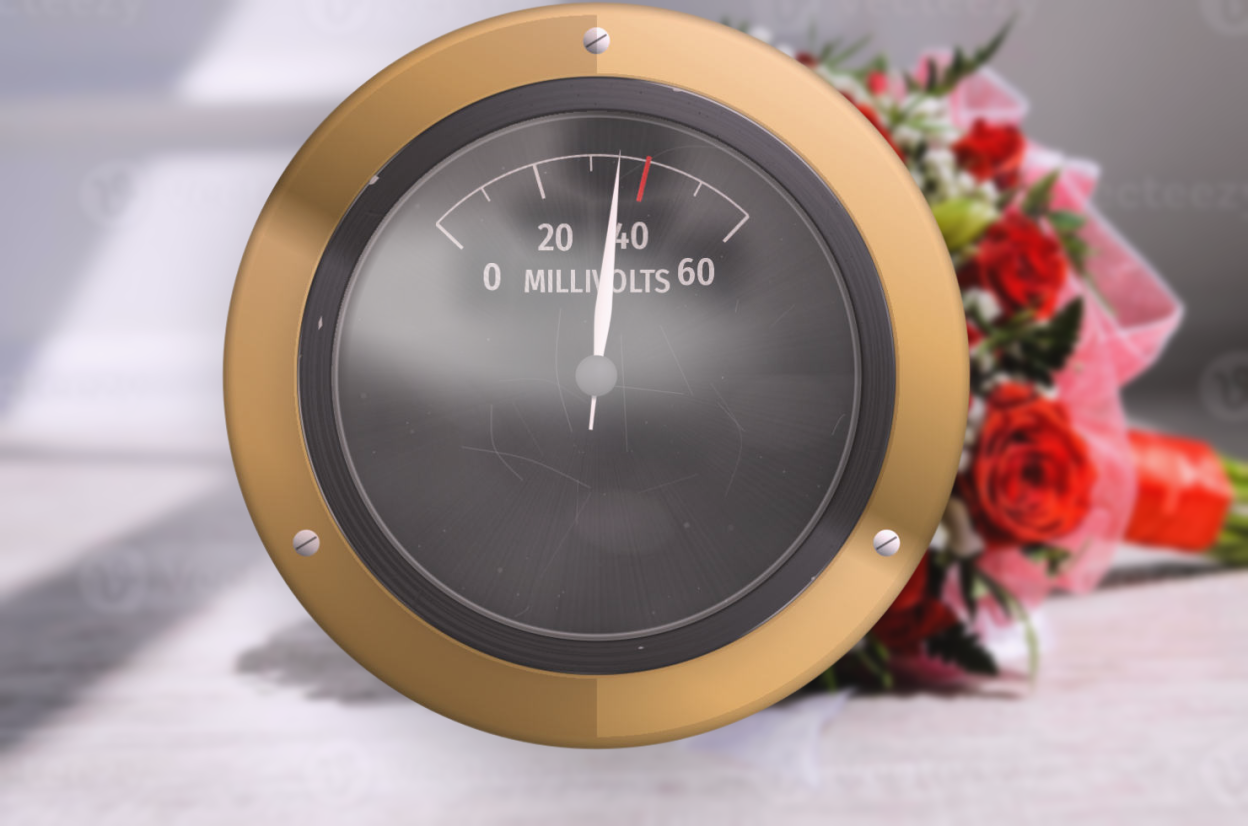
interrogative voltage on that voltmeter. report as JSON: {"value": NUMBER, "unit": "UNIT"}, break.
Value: {"value": 35, "unit": "mV"}
